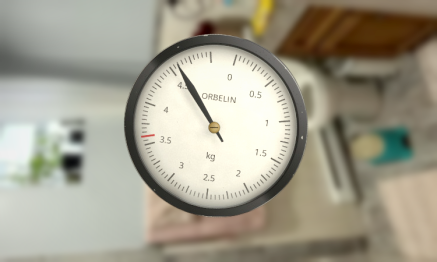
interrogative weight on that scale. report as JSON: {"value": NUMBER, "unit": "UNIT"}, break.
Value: {"value": 4.6, "unit": "kg"}
